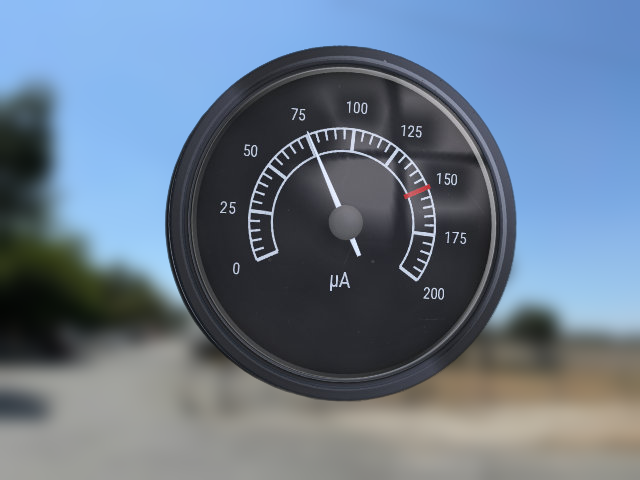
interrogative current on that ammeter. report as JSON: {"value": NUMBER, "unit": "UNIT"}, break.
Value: {"value": 75, "unit": "µA"}
